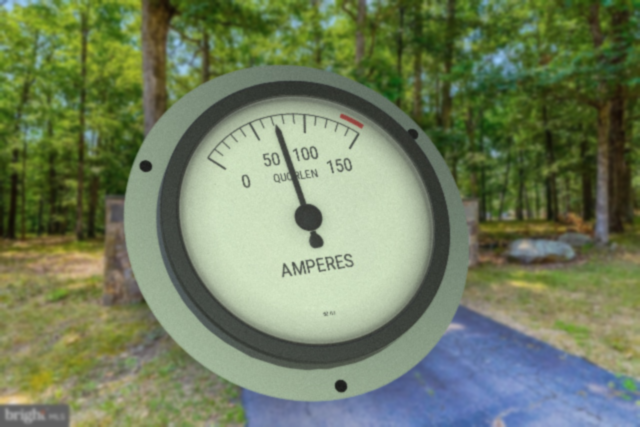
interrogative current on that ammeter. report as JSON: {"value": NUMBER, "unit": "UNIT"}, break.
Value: {"value": 70, "unit": "A"}
